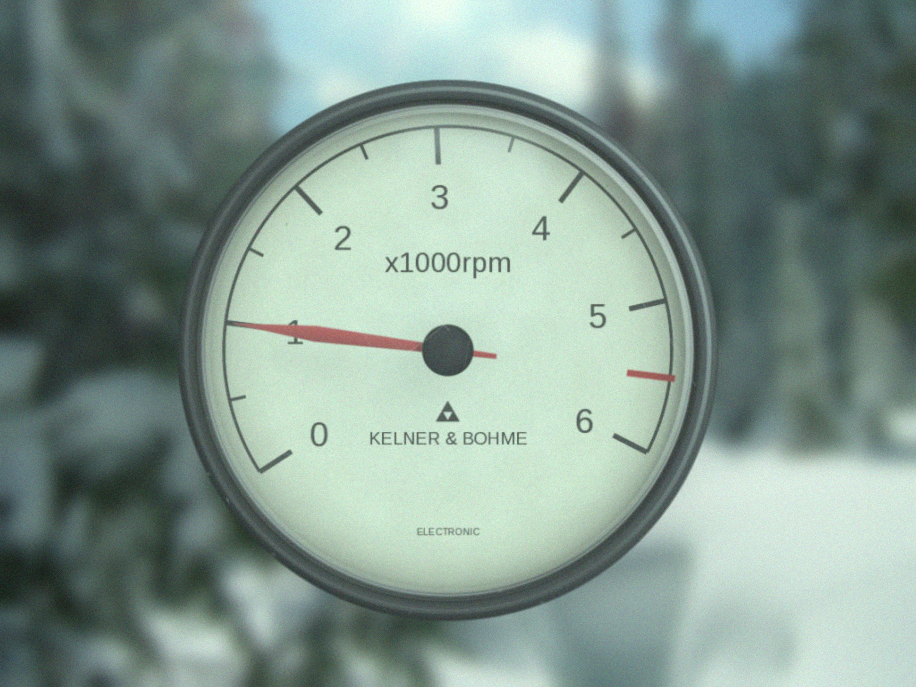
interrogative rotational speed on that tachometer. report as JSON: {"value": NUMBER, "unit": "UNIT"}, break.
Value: {"value": 1000, "unit": "rpm"}
